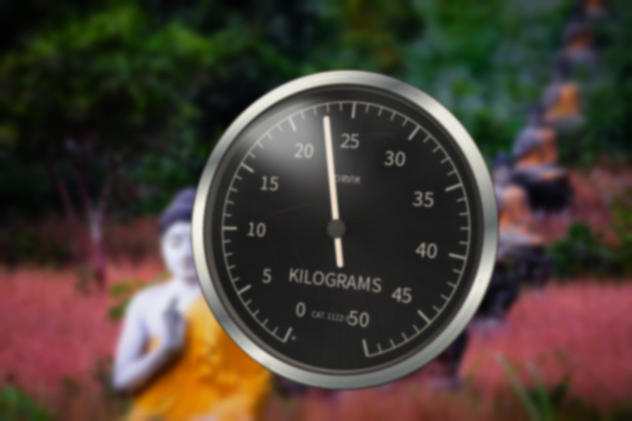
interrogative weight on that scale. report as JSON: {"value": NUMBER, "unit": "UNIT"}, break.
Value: {"value": 23, "unit": "kg"}
